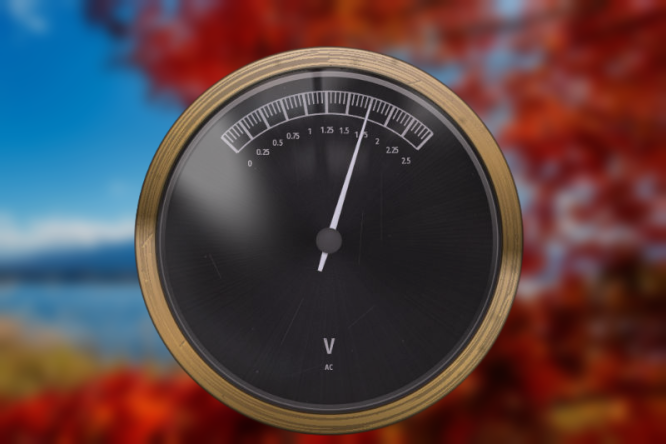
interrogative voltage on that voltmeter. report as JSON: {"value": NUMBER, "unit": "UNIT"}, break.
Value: {"value": 1.75, "unit": "V"}
